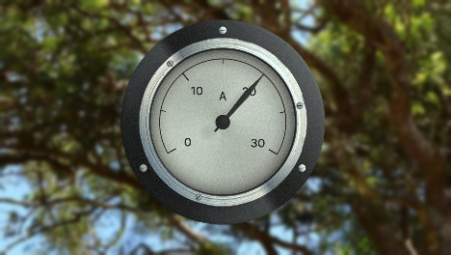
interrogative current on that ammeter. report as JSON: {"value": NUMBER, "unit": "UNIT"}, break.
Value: {"value": 20, "unit": "A"}
